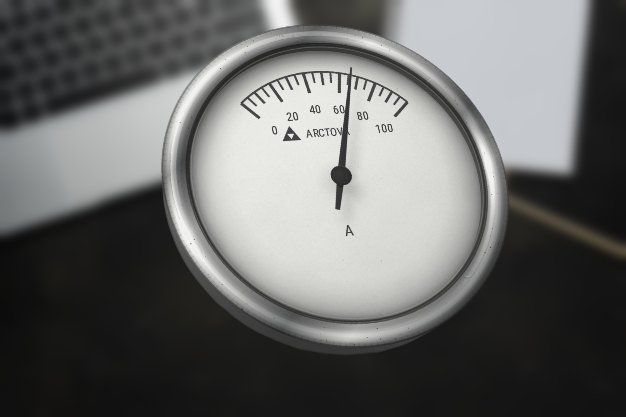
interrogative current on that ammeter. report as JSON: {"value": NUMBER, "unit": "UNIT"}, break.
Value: {"value": 65, "unit": "A"}
